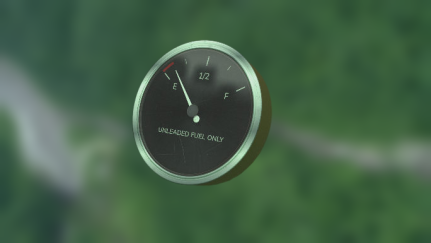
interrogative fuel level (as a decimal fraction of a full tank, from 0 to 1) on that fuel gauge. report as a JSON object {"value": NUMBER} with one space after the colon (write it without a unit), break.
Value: {"value": 0.125}
